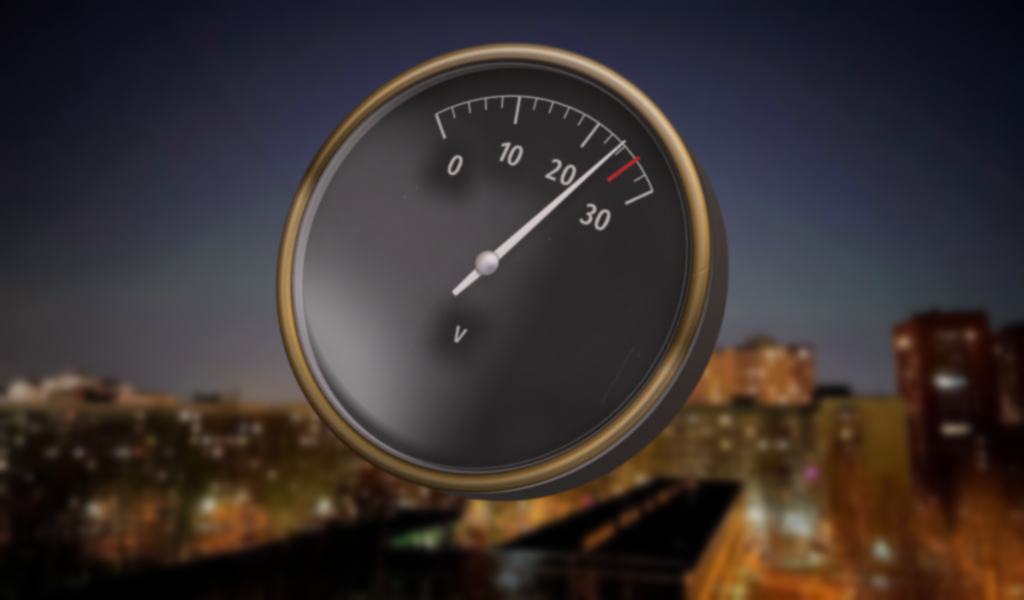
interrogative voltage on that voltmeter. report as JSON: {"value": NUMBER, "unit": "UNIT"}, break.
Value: {"value": 24, "unit": "V"}
